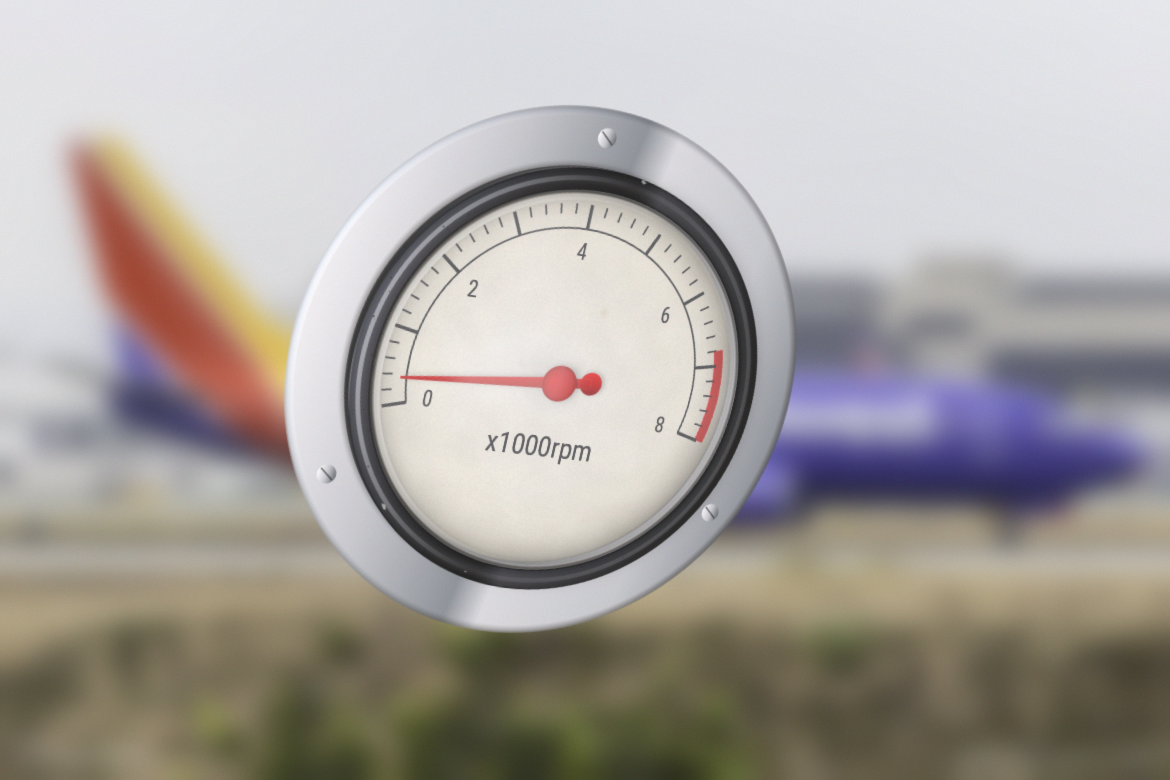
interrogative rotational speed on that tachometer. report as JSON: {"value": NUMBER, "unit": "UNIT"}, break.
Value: {"value": 400, "unit": "rpm"}
